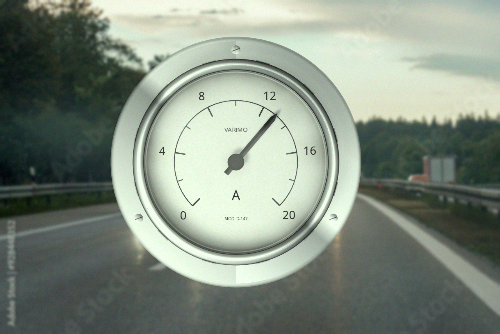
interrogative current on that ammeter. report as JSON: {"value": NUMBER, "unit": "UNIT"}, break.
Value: {"value": 13, "unit": "A"}
